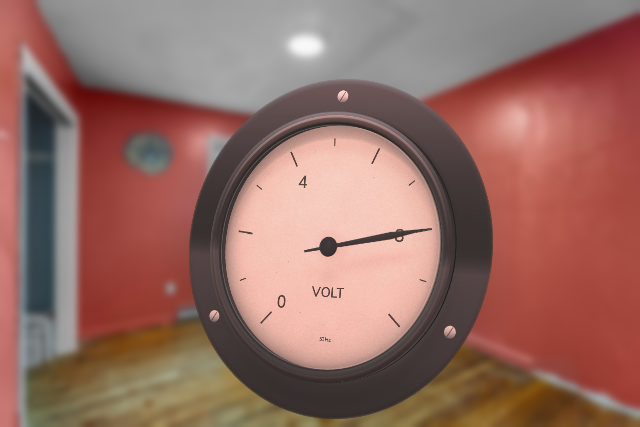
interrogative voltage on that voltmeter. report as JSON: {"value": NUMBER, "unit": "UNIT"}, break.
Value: {"value": 8, "unit": "V"}
